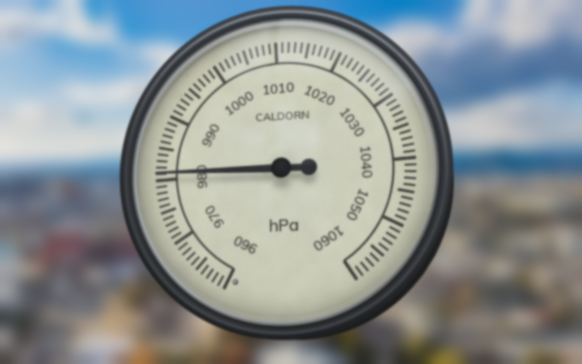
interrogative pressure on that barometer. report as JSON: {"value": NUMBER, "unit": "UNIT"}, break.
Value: {"value": 981, "unit": "hPa"}
